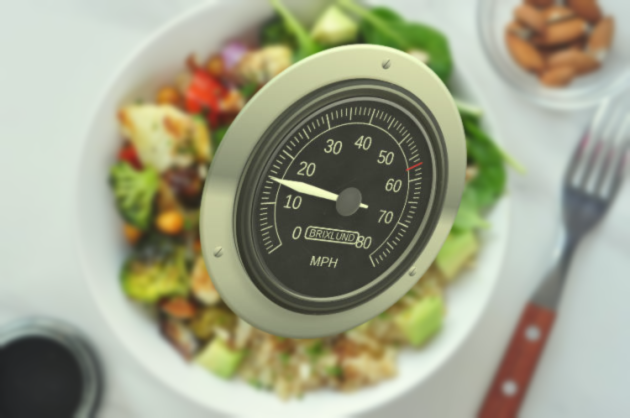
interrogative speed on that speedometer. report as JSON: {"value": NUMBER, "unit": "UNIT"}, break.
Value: {"value": 15, "unit": "mph"}
